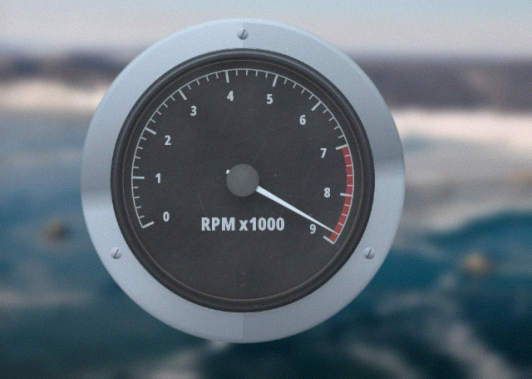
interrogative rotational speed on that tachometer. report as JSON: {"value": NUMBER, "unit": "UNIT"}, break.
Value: {"value": 8800, "unit": "rpm"}
